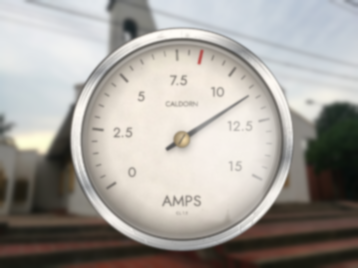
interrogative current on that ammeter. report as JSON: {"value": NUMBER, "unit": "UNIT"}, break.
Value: {"value": 11.25, "unit": "A"}
